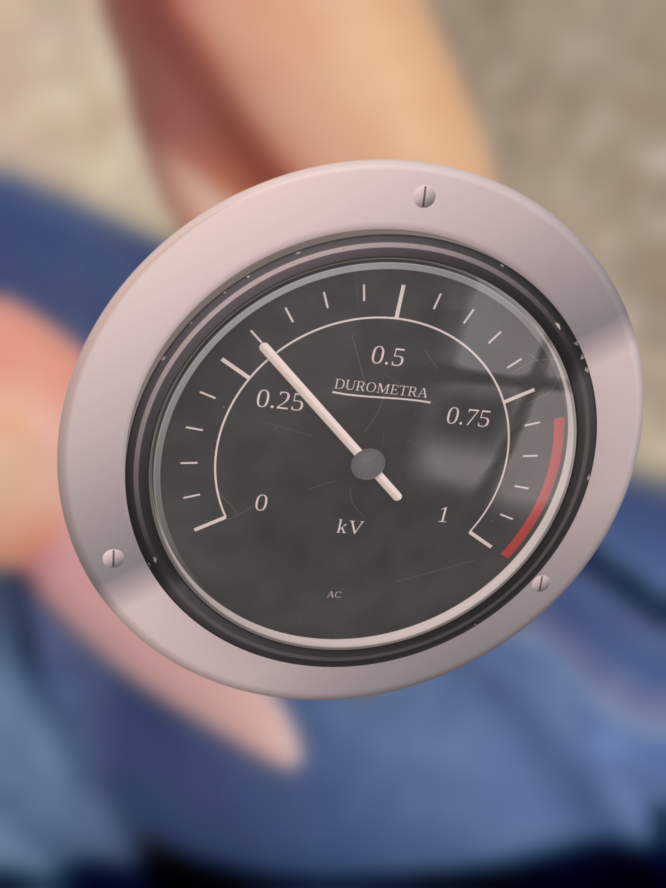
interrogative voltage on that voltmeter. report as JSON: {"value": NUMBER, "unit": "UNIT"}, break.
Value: {"value": 0.3, "unit": "kV"}
